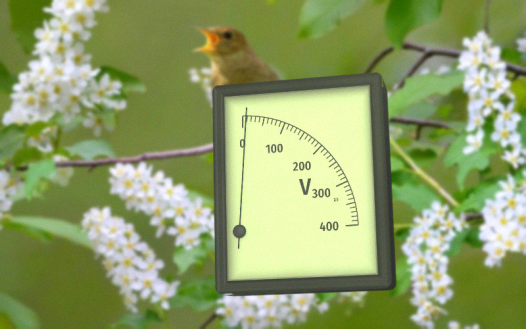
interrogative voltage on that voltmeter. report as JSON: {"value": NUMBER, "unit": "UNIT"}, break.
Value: {"value": 10, "unit": "V"}
